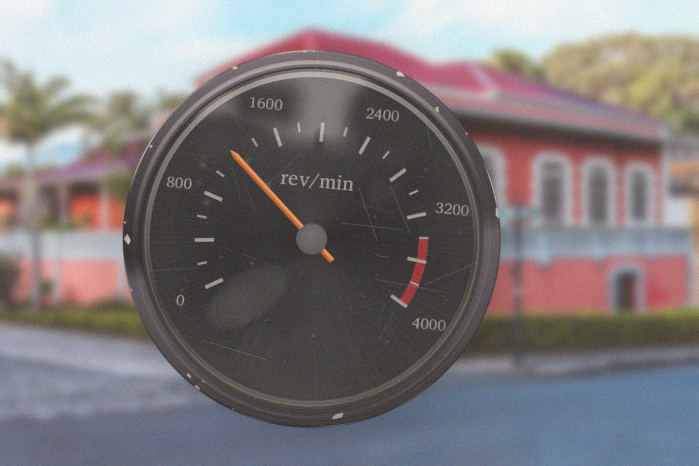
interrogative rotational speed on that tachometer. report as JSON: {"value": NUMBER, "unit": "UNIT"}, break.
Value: {"value": 1200, "unit": "rpm"}
